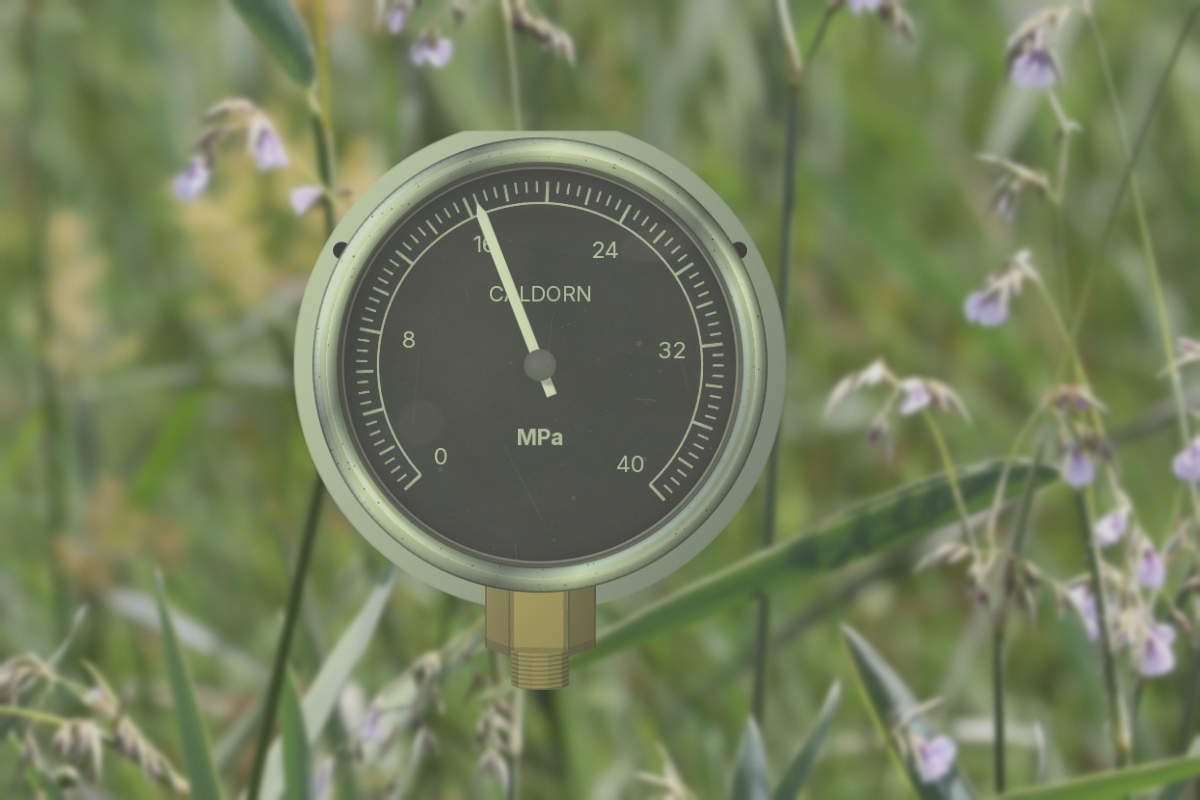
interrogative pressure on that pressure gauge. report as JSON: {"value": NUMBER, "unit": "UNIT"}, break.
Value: {"value": 16.5, "unit": "MPa"}
